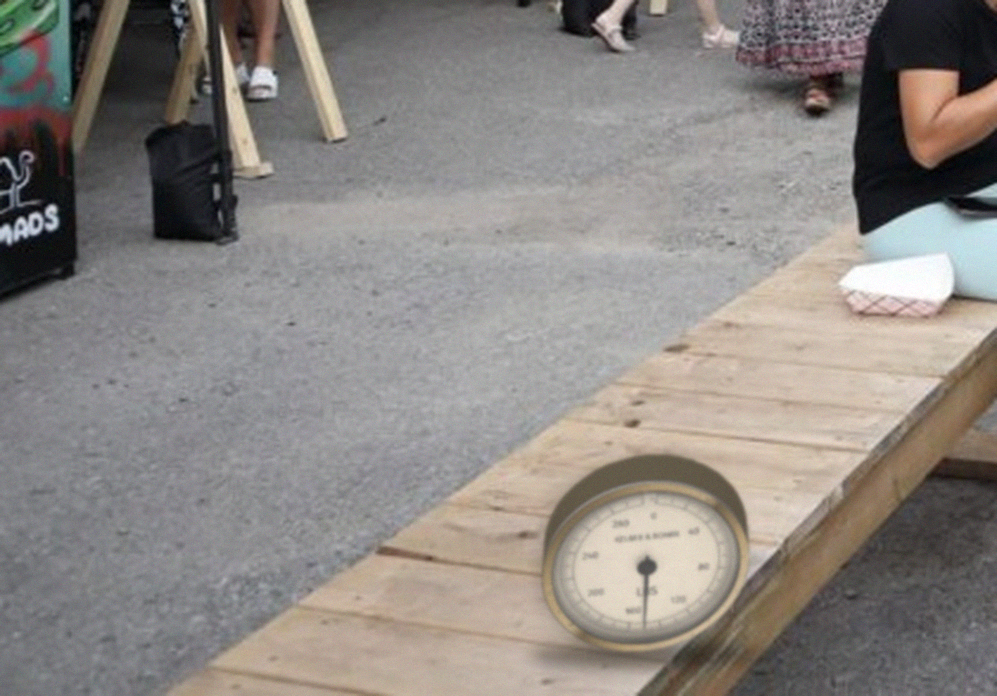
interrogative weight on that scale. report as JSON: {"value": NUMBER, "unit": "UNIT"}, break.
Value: {"value": 150, "unit": "lb"}
